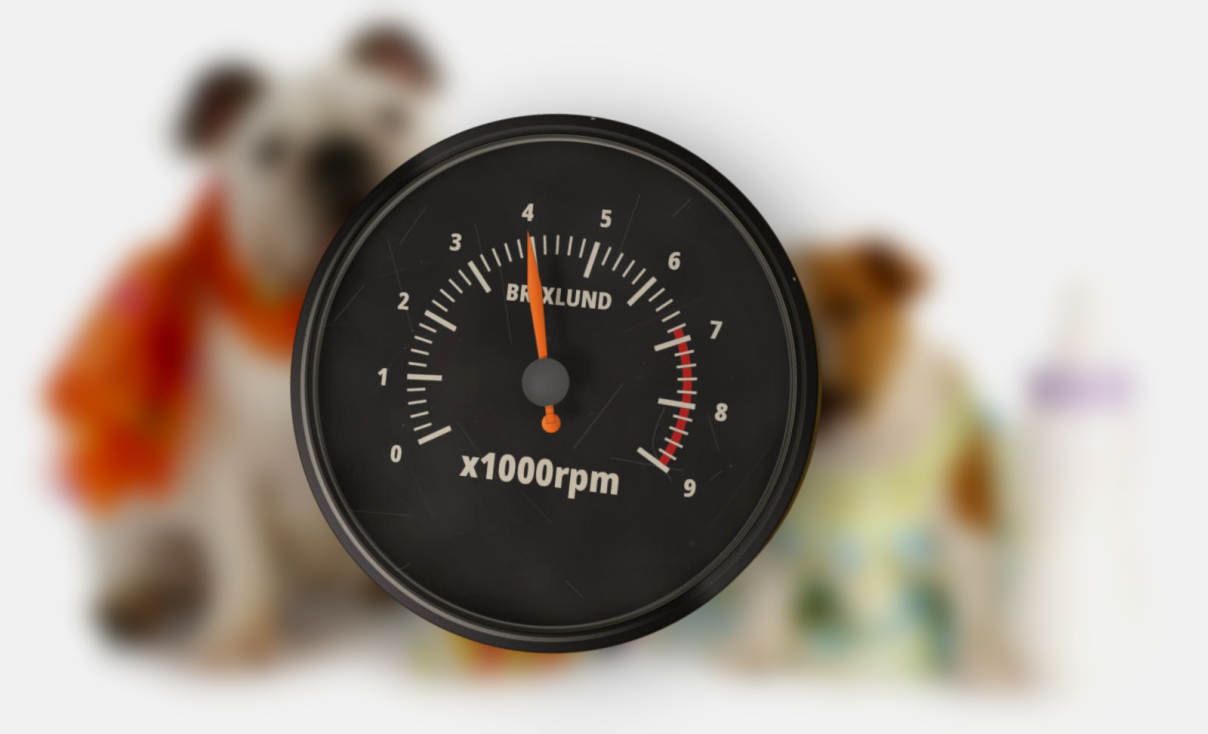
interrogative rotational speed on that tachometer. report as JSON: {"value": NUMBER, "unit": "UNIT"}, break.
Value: {"value": 4000, "unit": "rpm"}
